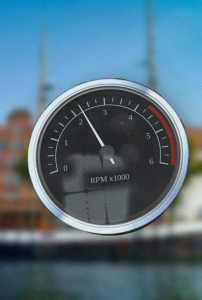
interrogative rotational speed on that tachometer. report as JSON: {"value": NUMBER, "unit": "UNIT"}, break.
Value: {"value": 2250, "unit": "rpm"}
